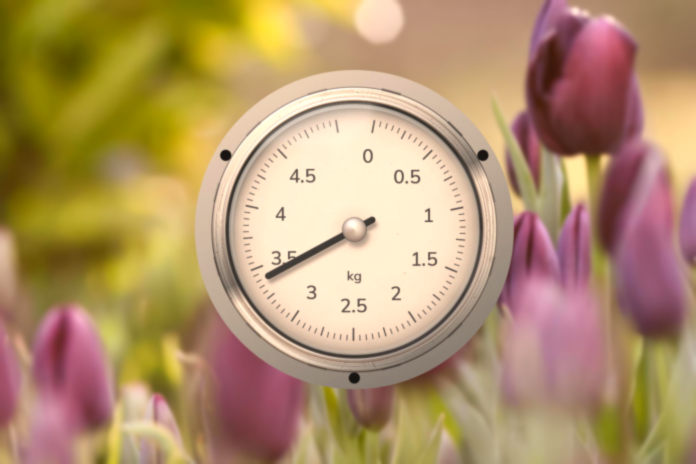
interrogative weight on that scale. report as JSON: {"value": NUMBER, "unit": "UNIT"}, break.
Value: {"value": 3.4, "unit": "kg"}
